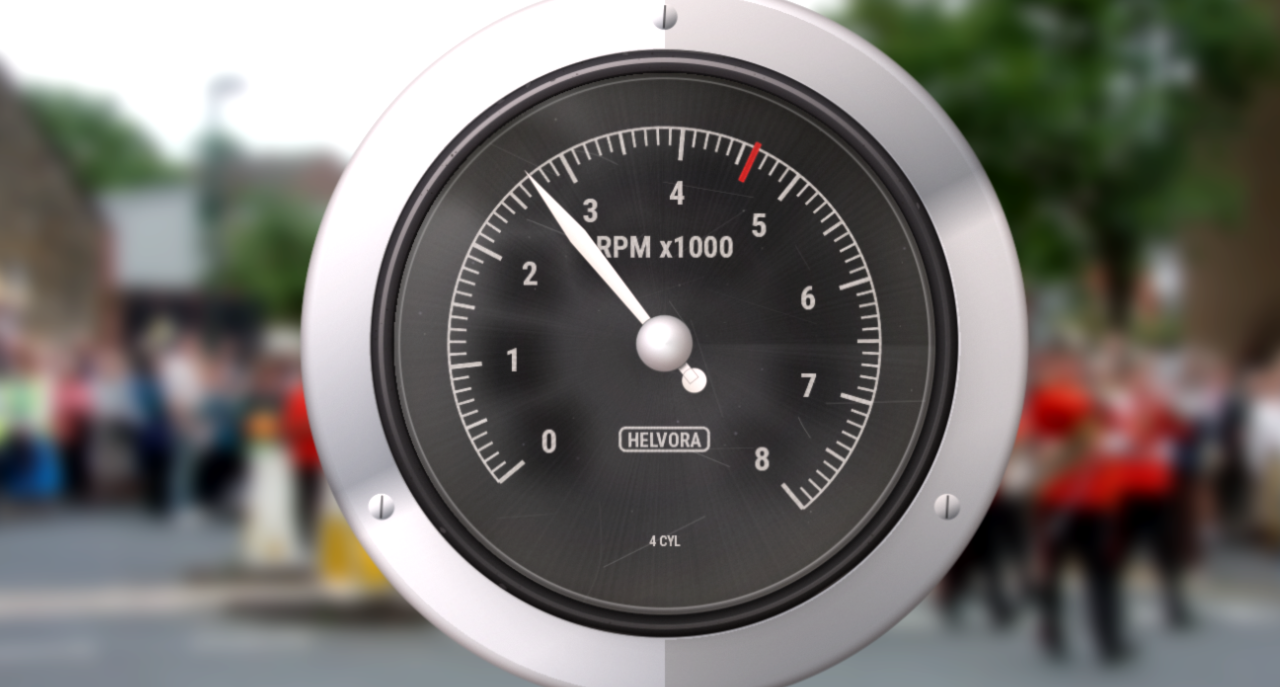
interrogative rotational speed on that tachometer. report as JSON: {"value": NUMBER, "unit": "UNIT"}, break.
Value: {"value": 2700, "unit": "rpm"}
